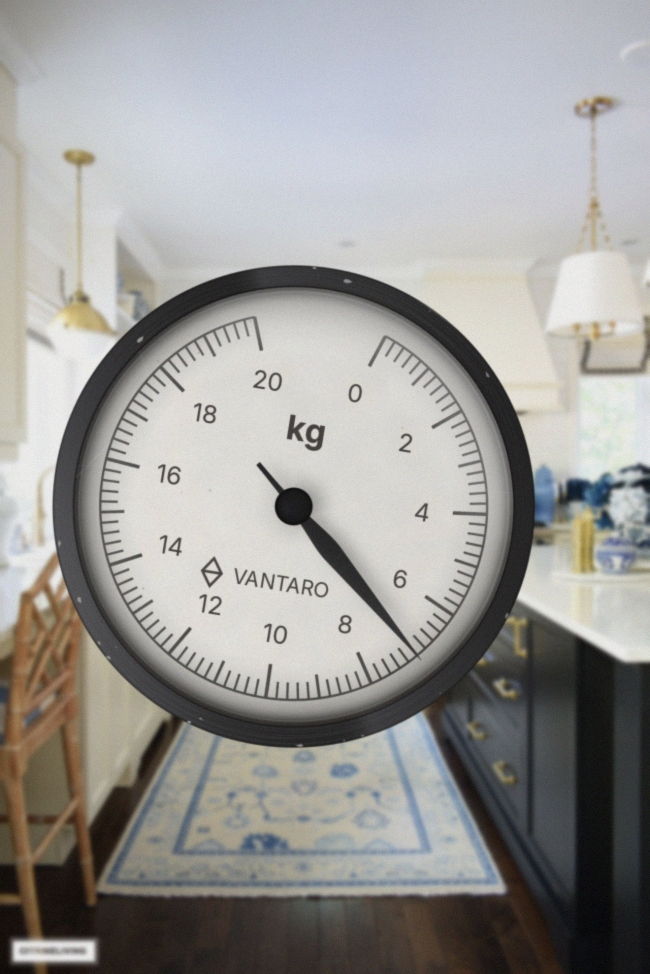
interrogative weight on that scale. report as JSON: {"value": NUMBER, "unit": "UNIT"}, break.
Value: {"value": 7, "unit": "kg"}
